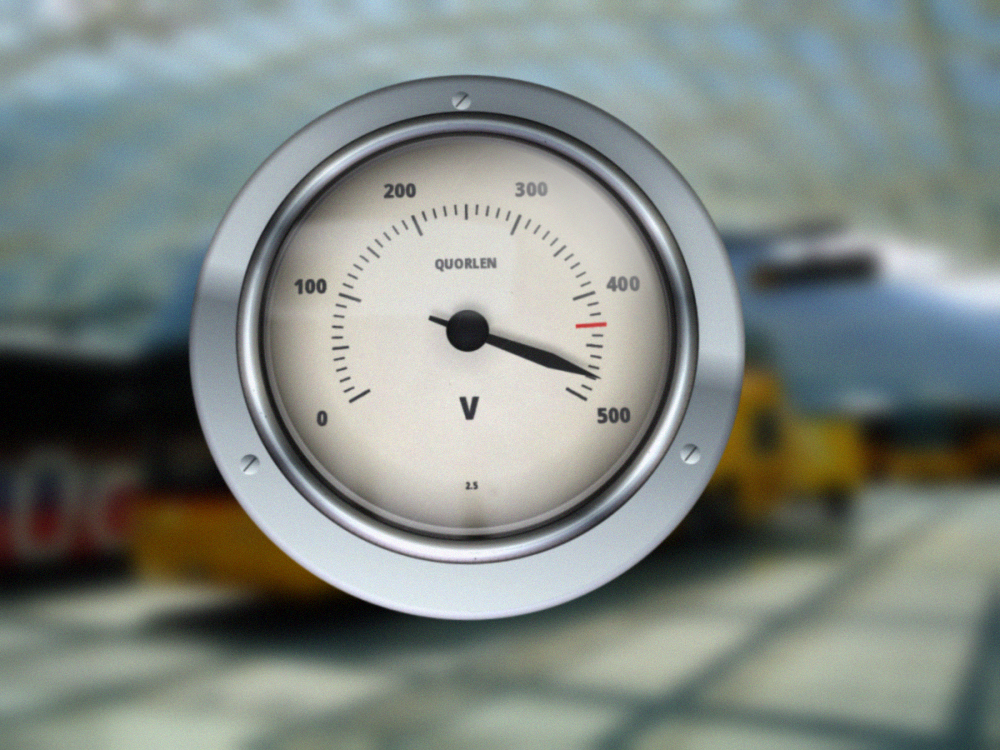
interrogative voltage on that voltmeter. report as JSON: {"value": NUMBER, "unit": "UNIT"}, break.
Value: {"value": 480, "unit": "V"}
